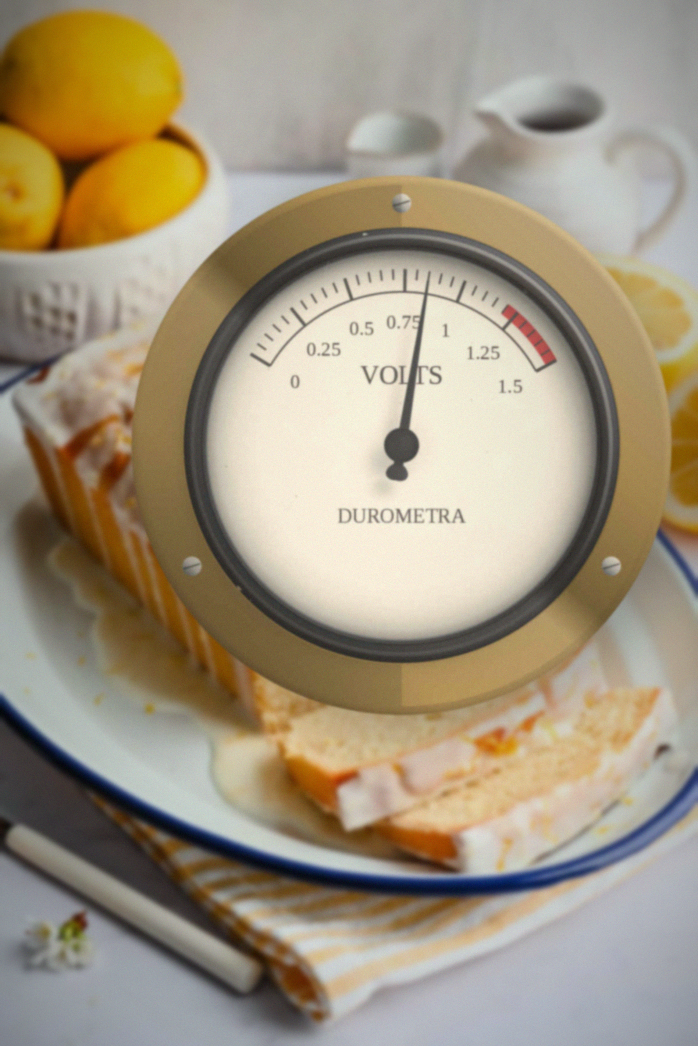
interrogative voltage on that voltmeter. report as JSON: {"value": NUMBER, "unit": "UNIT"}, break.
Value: {"value": 0.85, "unit": "V"}
